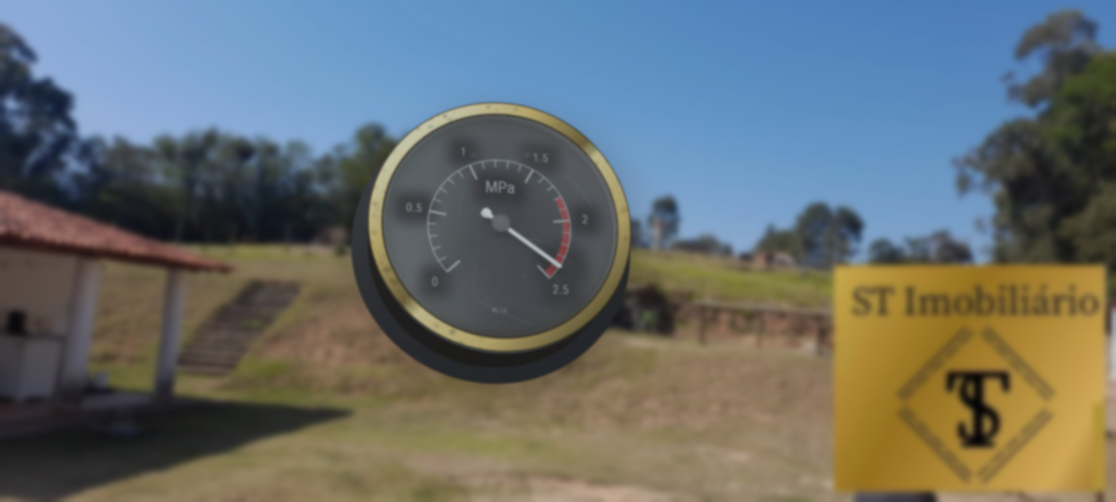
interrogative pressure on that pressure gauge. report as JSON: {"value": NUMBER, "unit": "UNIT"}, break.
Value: {"value": 2.4, "unit": "MPa"}
